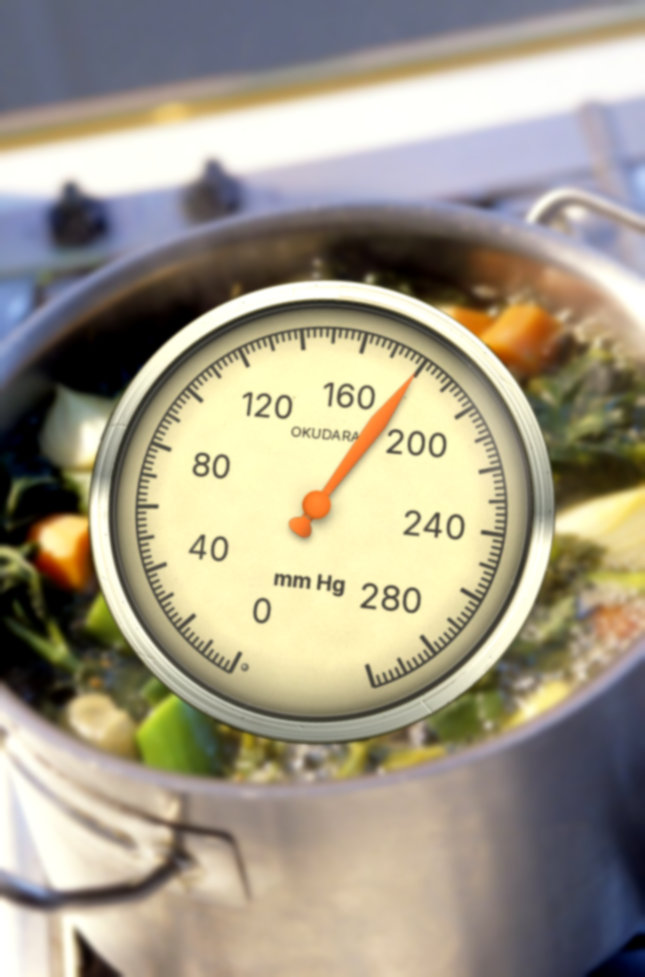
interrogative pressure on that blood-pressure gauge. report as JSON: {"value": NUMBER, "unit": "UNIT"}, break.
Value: {"value": 180, "unit": "mmHg"}
